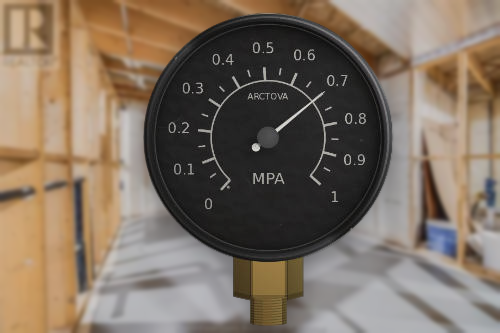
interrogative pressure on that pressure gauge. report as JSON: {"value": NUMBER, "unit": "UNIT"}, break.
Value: {"value": 0.7, "unit": "MPa"}
